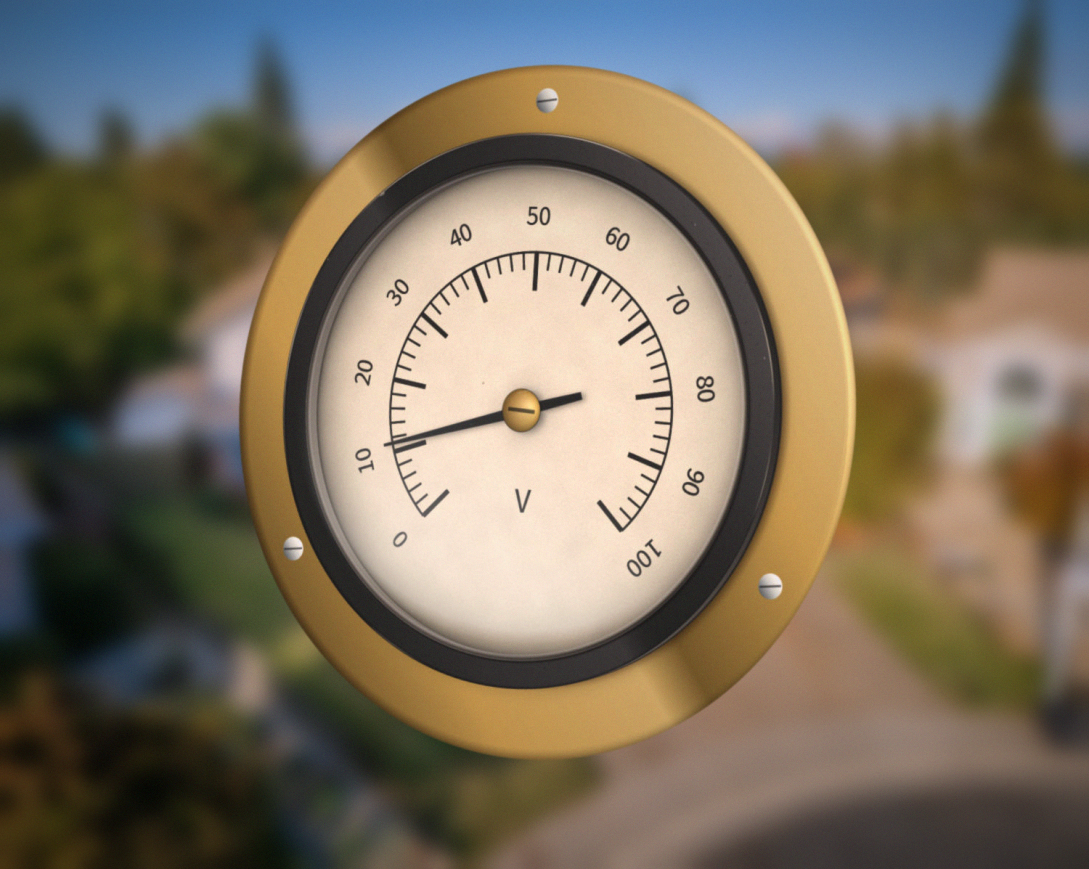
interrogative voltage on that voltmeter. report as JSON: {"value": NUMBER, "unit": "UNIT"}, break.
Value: {"value": 11, "unit": "V"}
